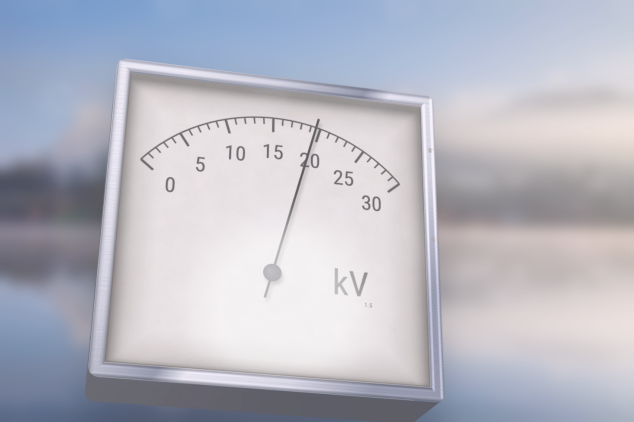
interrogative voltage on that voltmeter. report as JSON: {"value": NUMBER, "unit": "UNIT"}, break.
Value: {"value": 19.5, "unit": "kV"}
